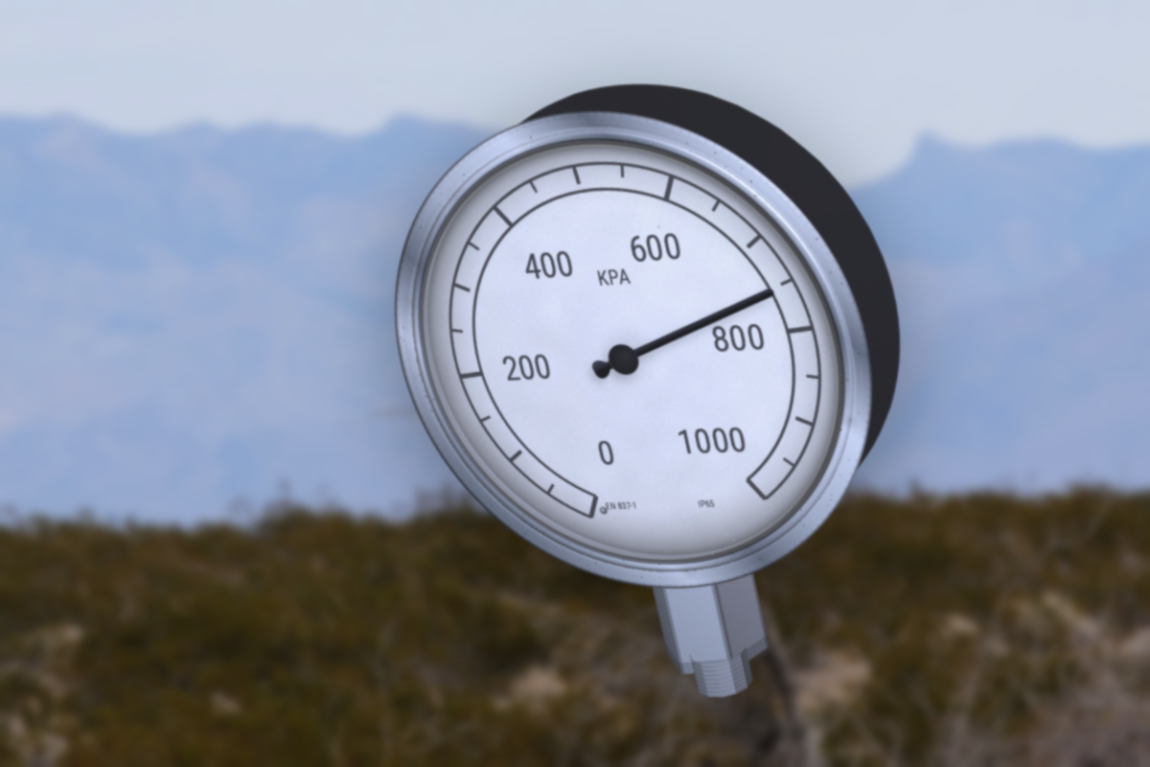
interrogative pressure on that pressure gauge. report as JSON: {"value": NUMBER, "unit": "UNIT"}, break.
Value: {"value": 750, "unit": "kPa"}
